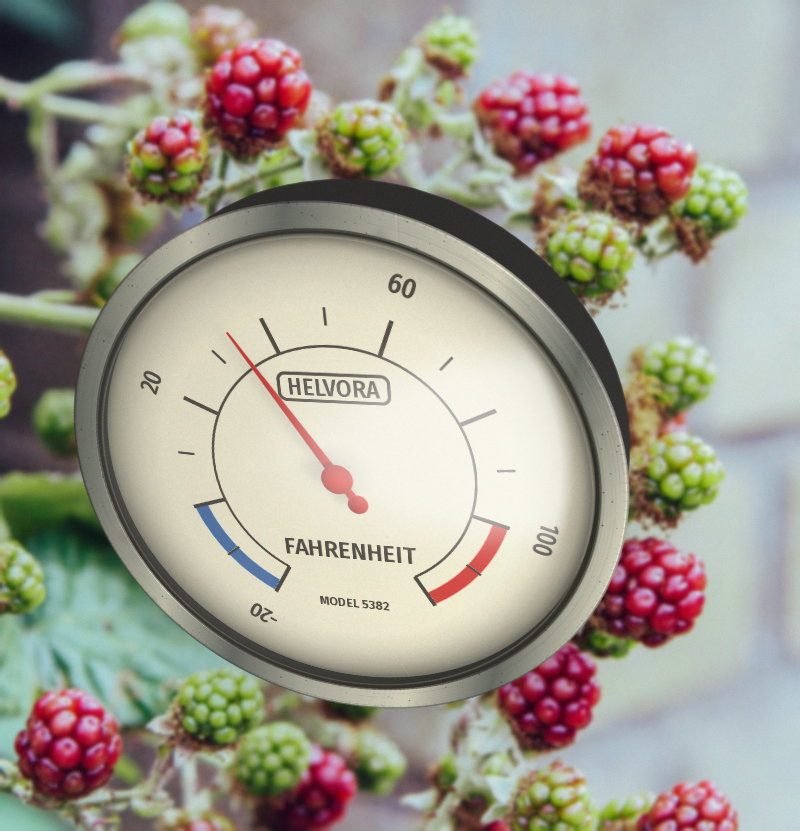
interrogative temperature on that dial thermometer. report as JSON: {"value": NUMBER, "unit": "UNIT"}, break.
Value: {"value": 35, "unit": "°F"}
